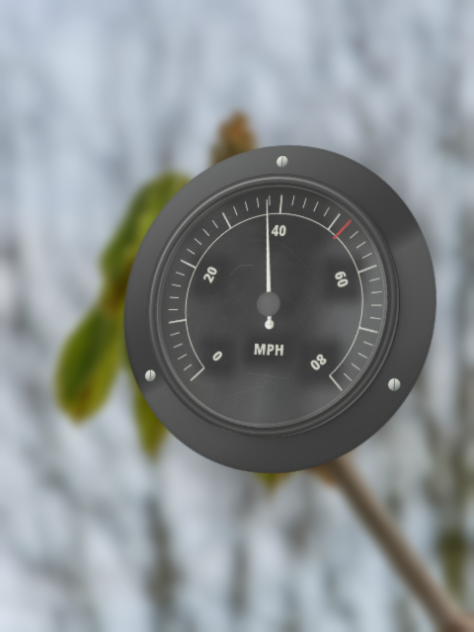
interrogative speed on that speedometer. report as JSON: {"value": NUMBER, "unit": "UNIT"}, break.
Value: {"value": 38, "unit": "mph"}
